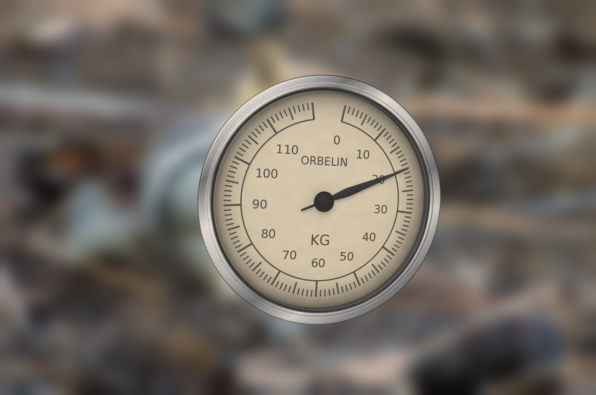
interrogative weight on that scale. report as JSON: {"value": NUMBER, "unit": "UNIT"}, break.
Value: {"value": 20, "unit": "kg"}
